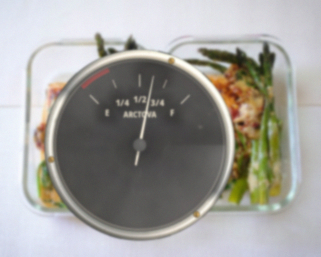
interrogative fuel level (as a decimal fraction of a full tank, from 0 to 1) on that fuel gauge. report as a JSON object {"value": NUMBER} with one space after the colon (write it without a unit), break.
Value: {"value": 0.625}
